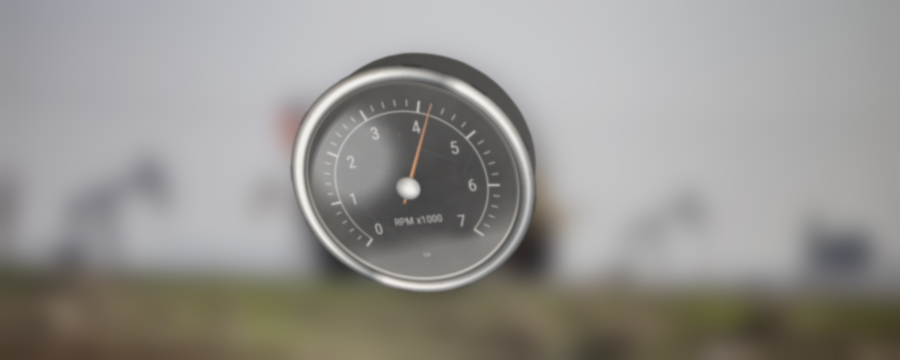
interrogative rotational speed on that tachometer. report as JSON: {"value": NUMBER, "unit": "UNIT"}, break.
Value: {"value": 4200, "unit": "rpm"}
